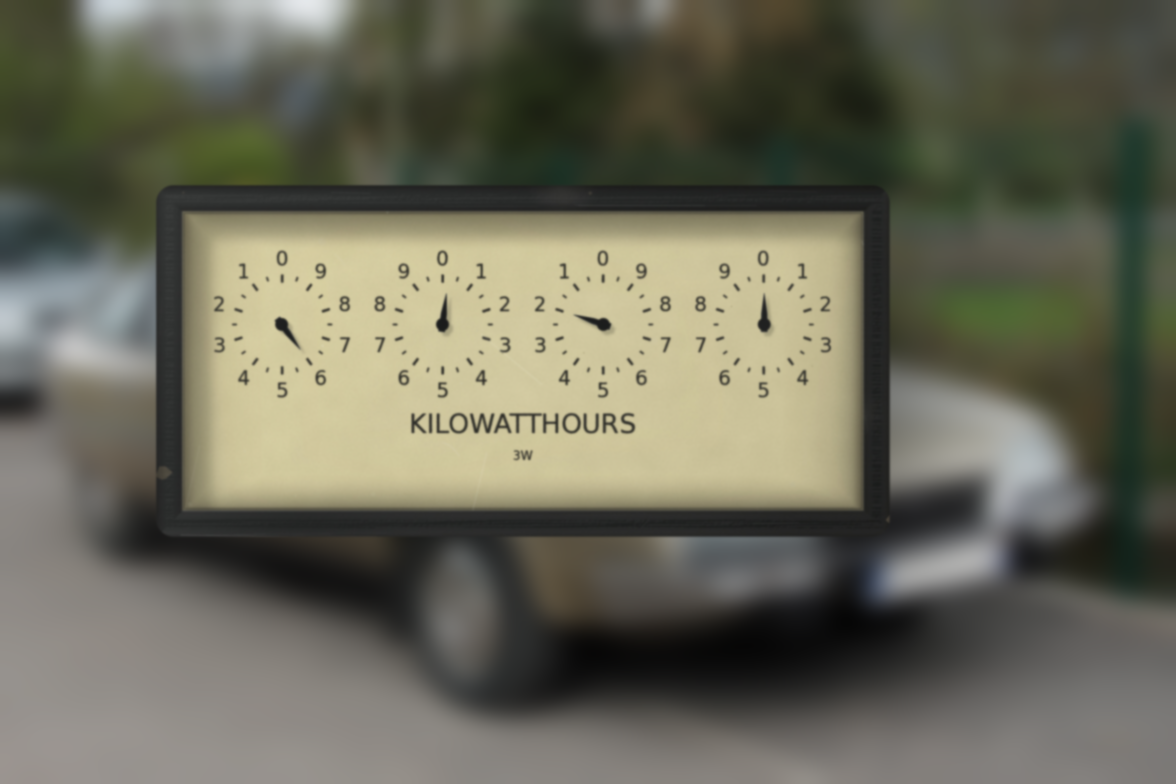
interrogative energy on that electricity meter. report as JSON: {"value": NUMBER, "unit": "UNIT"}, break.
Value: {"value": 6020, "unit": "kWh"}
